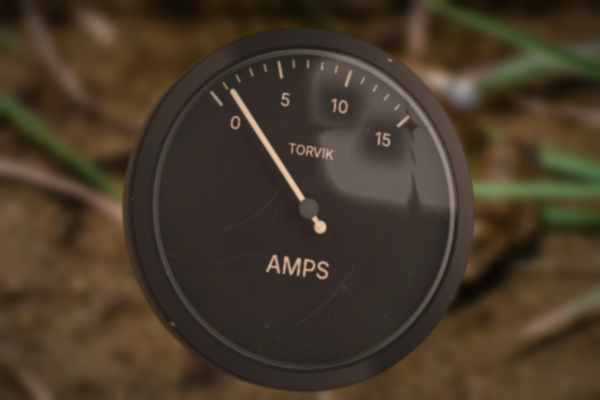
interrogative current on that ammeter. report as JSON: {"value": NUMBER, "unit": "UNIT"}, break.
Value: {"value": 1, "unit": "A"}
